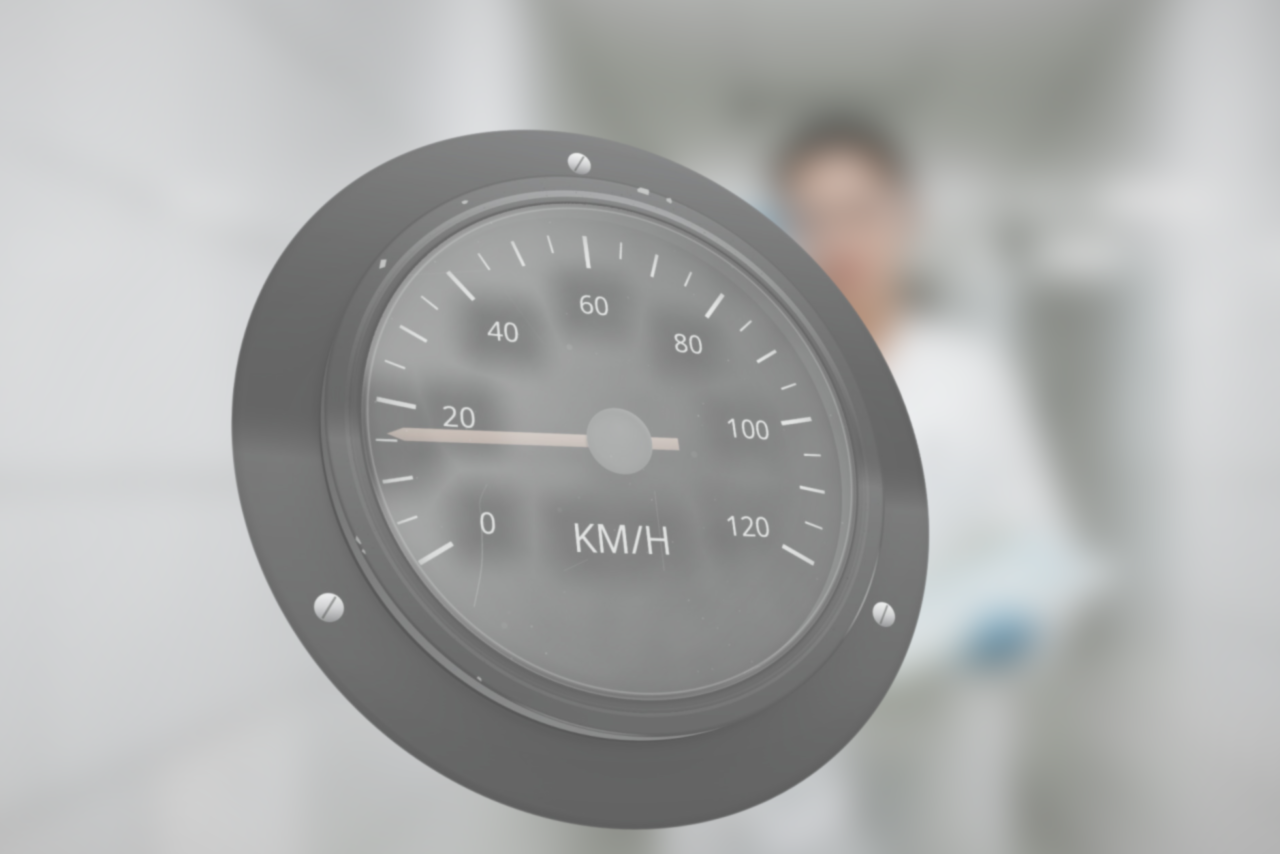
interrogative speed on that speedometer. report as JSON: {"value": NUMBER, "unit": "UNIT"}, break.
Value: {"value": 15, "unit": "km/h"}
